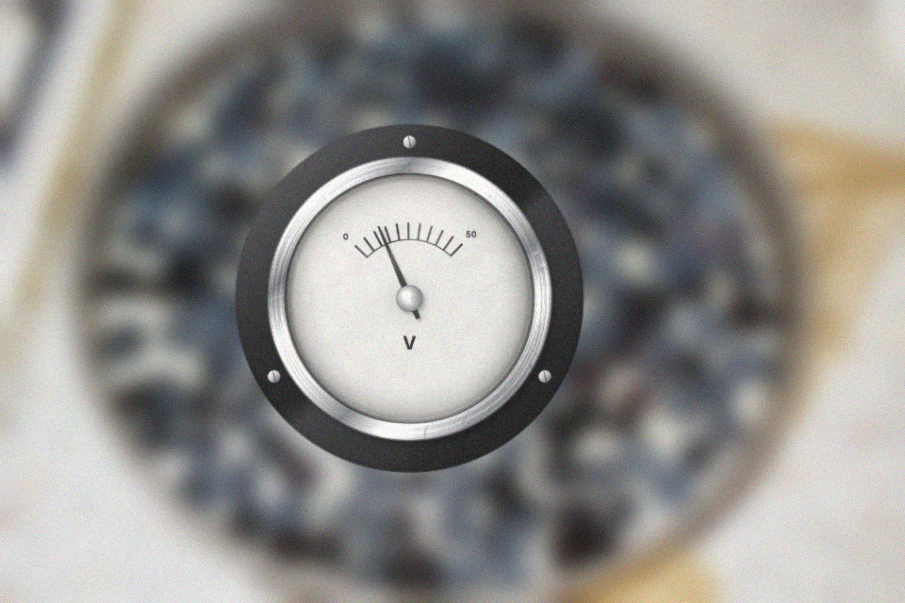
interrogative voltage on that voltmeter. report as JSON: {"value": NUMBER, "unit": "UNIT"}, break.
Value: {"value": 12.5, "unit": "V"}
